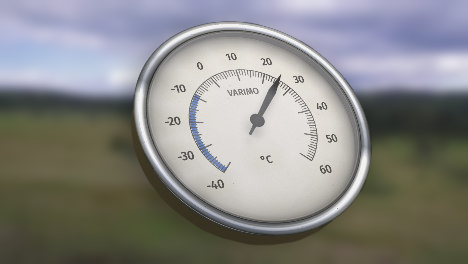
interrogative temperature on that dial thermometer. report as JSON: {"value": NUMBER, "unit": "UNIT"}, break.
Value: {"value": 25, "unit": "°C"}
